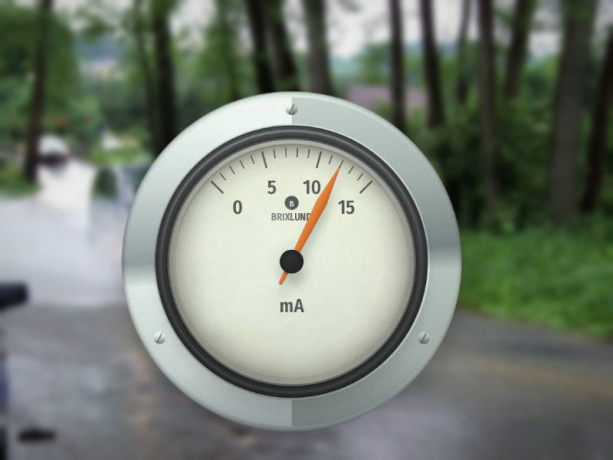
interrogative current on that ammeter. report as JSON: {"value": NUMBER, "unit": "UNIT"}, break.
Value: {"value": 12, "unit": "mA"}
